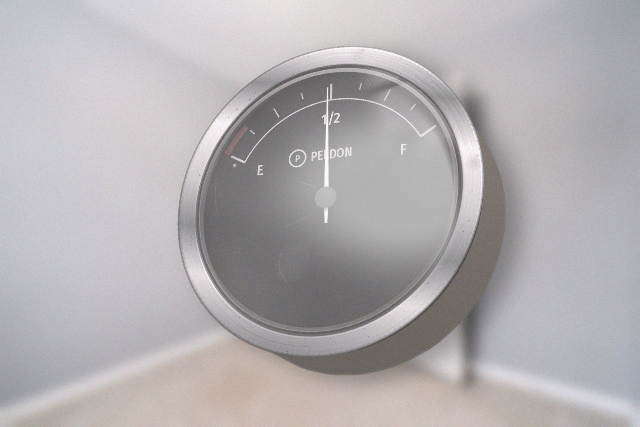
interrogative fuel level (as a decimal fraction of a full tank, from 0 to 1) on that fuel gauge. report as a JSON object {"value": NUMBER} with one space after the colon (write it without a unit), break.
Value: {"value": 0.5}
